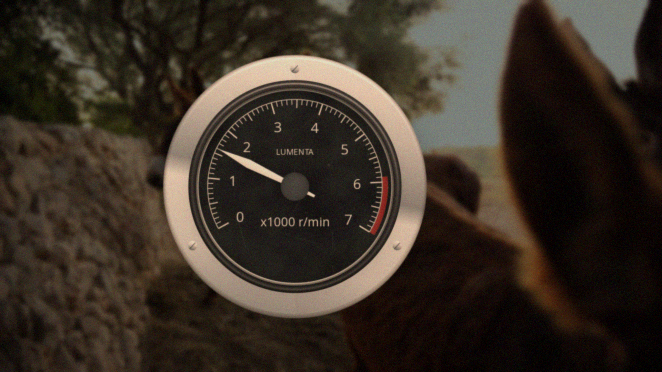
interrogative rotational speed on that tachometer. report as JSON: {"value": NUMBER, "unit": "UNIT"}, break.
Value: {"value": 1600, "unit": "rpm"}
